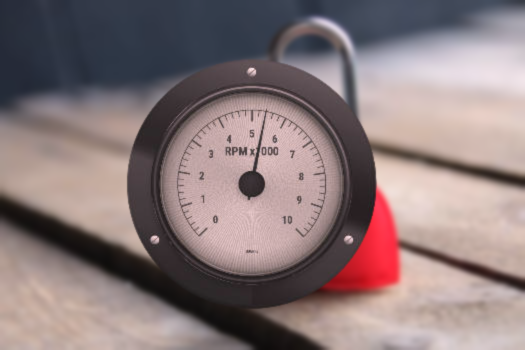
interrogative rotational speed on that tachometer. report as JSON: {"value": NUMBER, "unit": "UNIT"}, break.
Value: {"value": 5400, "unit": "rpm"}
